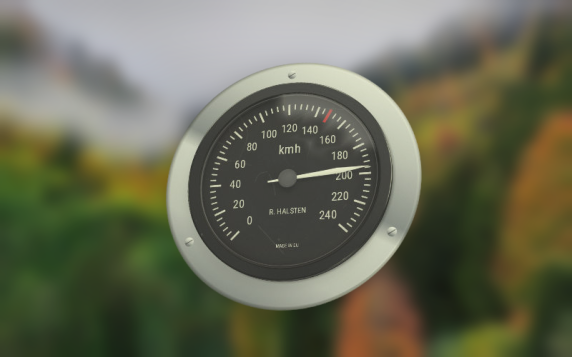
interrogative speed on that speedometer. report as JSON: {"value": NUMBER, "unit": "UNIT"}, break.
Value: {"value": 196, "unit": "km/h"}
